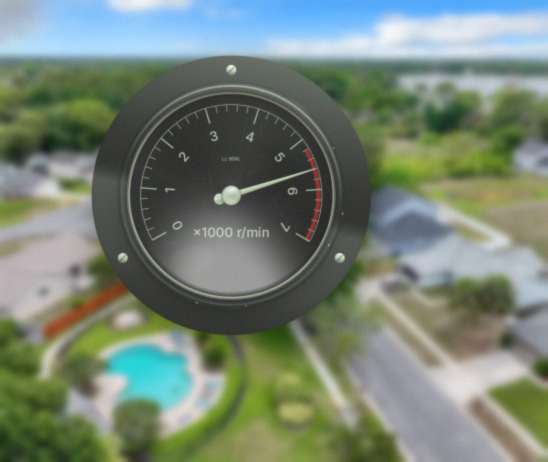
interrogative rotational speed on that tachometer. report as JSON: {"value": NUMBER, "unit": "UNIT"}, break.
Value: {"value": 5600, "unit": "rpm"}
